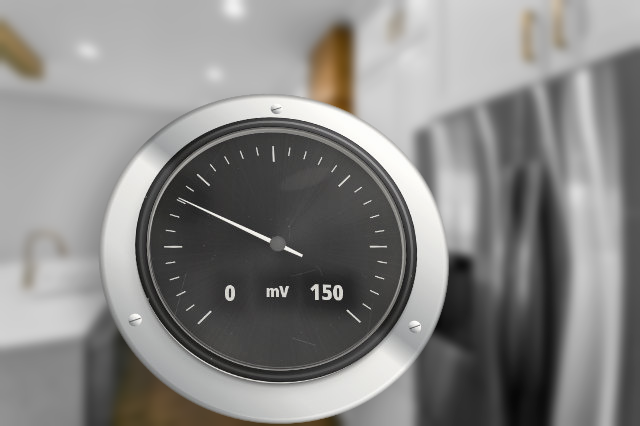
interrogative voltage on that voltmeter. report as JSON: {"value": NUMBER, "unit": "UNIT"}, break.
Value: {"value": 40, "unit": "mV"}
